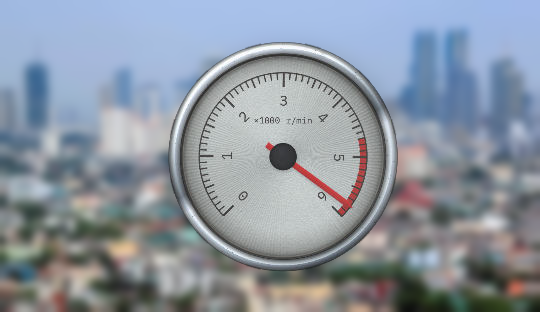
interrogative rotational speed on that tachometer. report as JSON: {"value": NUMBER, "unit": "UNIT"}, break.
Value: {"value": 5800, "unit": "rpm"}
